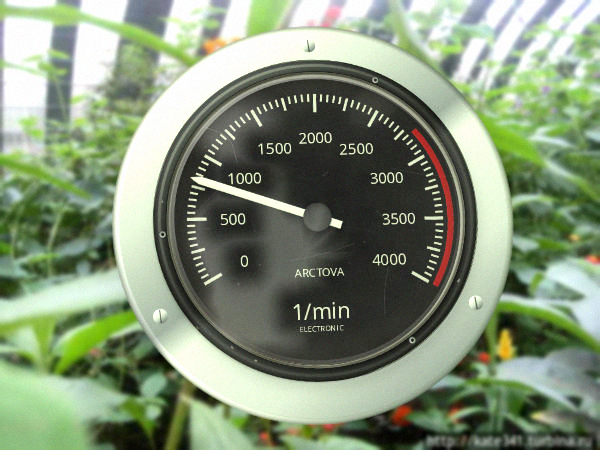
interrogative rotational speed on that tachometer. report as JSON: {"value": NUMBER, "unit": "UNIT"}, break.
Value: {"value": 800, "unit": "rpm"}
